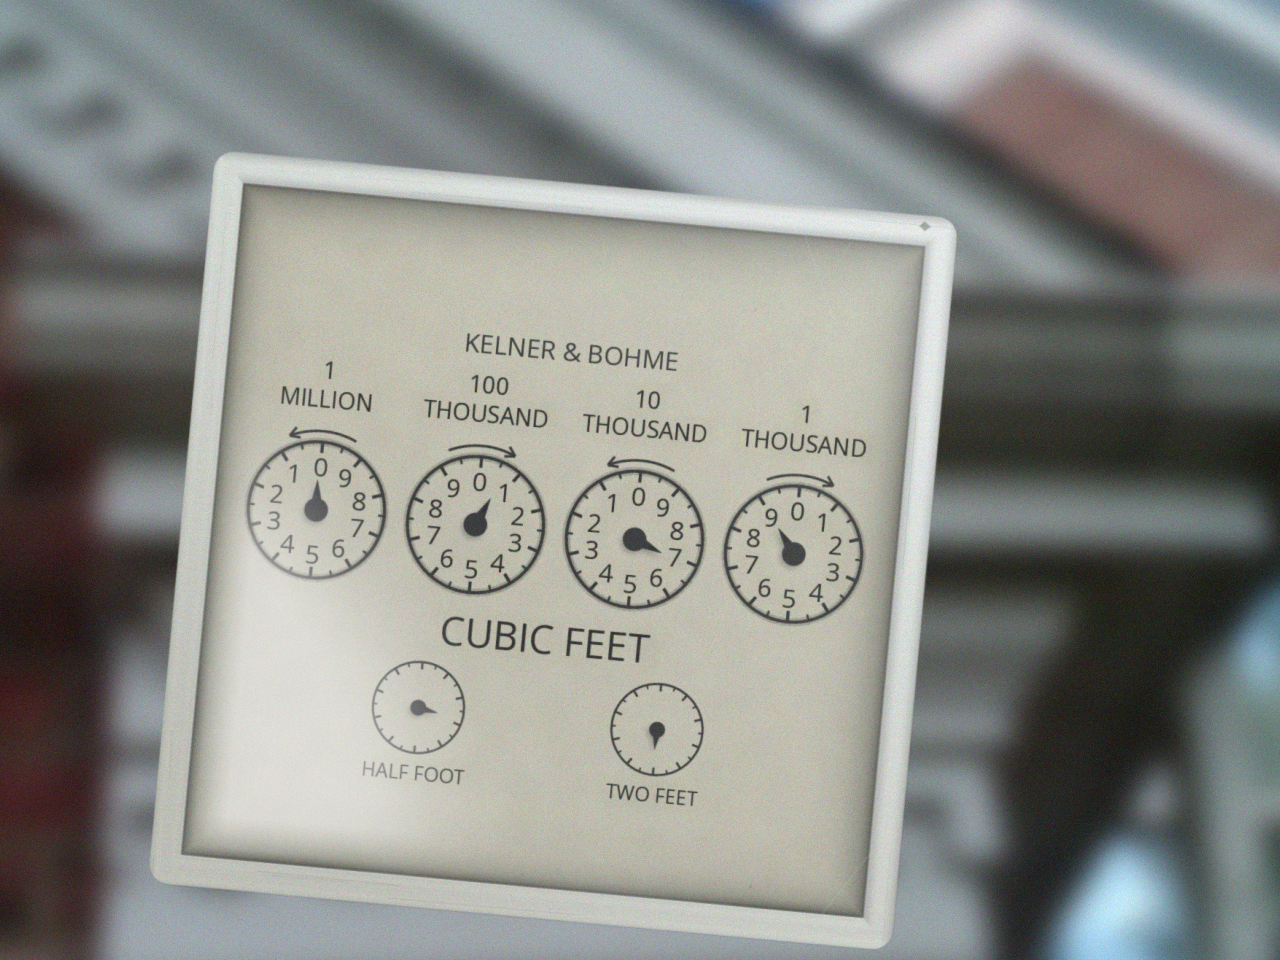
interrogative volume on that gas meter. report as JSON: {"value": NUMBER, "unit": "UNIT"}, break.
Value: {"value": 6900, "unit": "ft³"}
